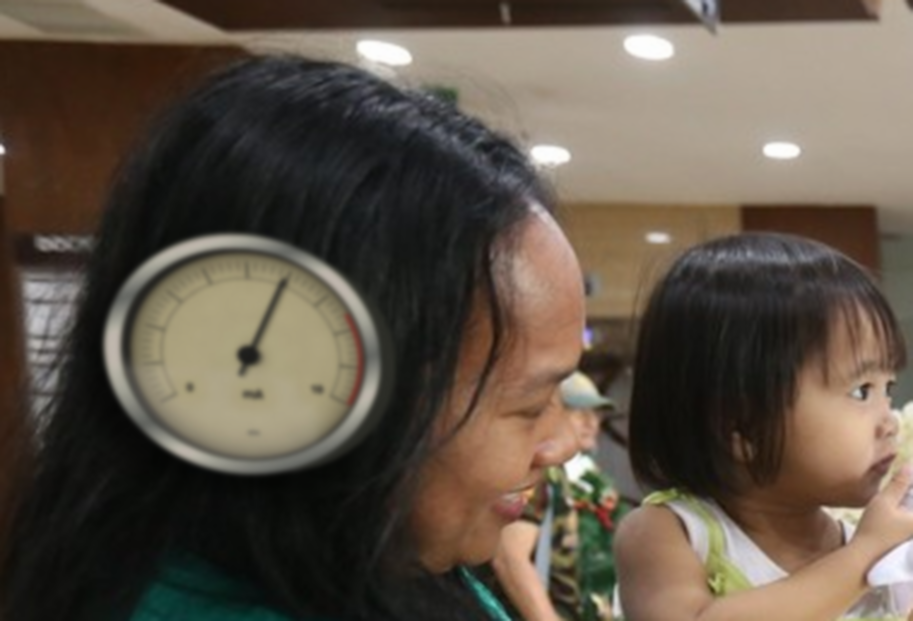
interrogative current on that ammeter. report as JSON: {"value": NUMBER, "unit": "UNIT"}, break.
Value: {"value": 6, "unit": "mA"}
